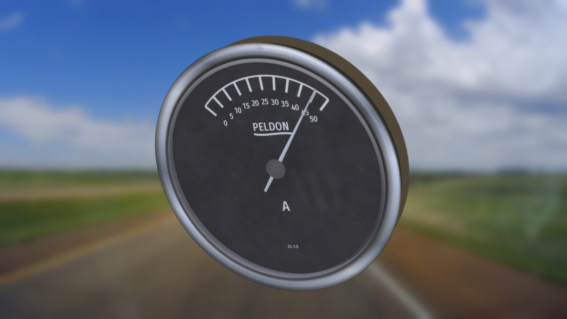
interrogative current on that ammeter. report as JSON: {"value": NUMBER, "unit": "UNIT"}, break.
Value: {"value": 45, "unit": "A"}
